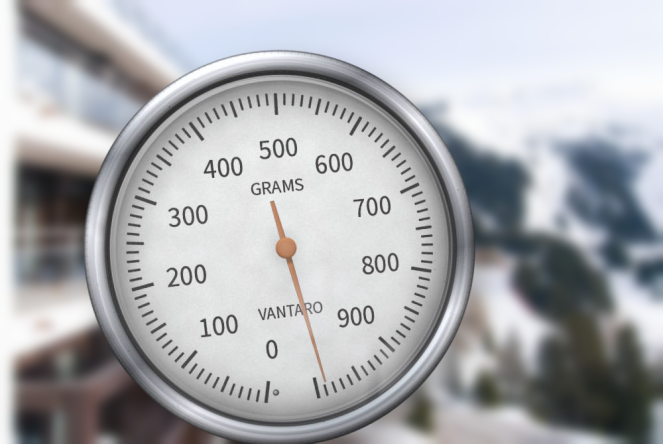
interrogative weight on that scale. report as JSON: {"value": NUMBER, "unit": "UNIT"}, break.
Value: {"value": 990, "unit": "g"}
